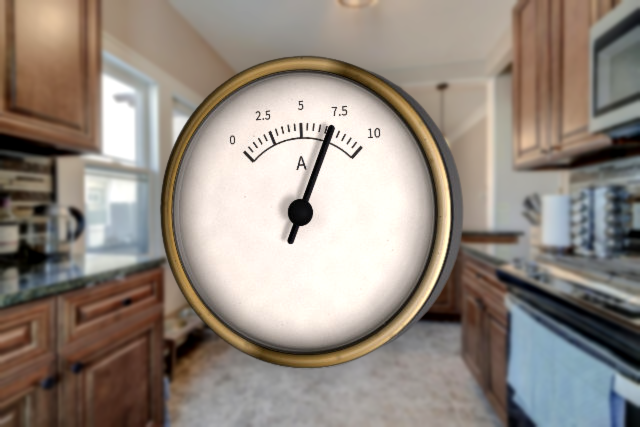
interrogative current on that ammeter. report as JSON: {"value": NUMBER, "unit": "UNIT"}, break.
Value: {"value": 7.5, "unit": "A"}
